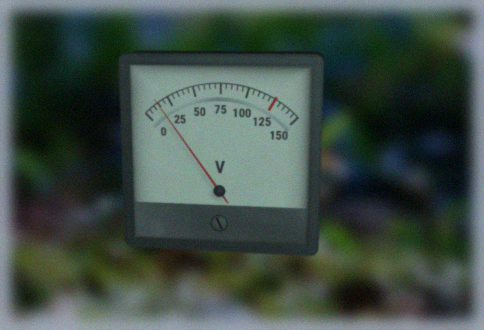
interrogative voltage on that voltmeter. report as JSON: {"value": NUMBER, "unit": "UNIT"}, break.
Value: {"value": 15, "unit": "V"}
